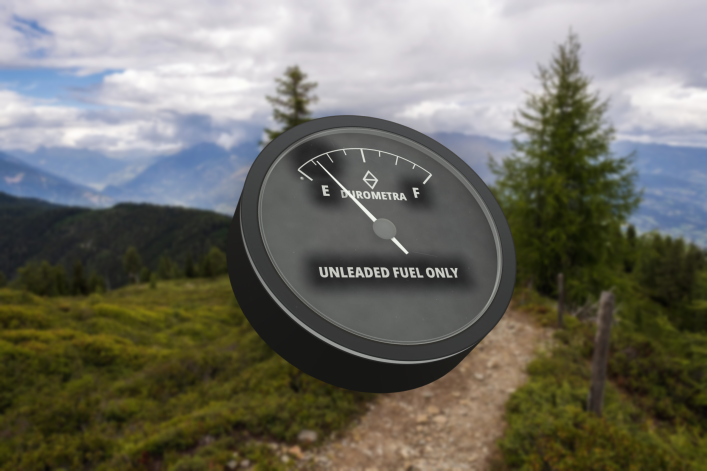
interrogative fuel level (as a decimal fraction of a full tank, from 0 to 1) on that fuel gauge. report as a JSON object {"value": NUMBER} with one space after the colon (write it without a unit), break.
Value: {"value": 0.125}
